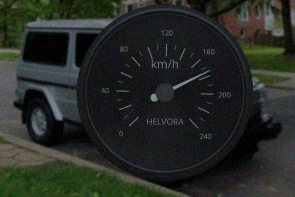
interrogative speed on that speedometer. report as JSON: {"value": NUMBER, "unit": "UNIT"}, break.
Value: {"value": 175, "unit": "km/h"}
